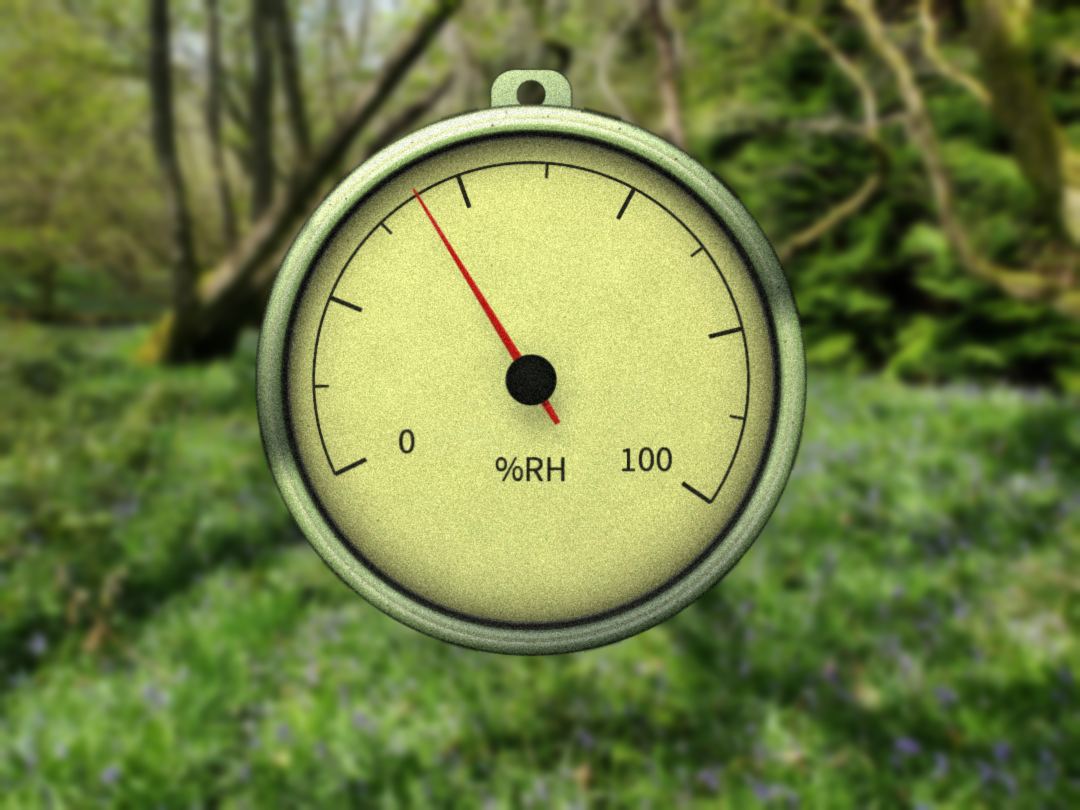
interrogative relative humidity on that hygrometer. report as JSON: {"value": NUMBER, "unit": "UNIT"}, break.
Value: {"value": 35, "unit": "%"}
